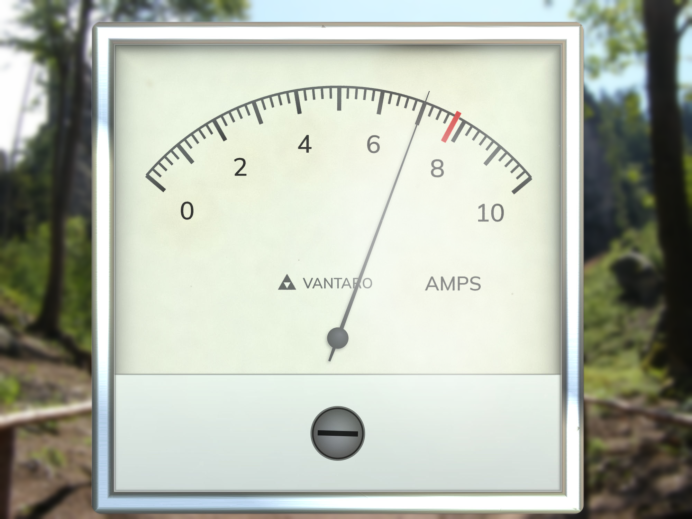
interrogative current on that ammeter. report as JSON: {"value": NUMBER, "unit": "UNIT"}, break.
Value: {"value": 7, "unit": "A"}
